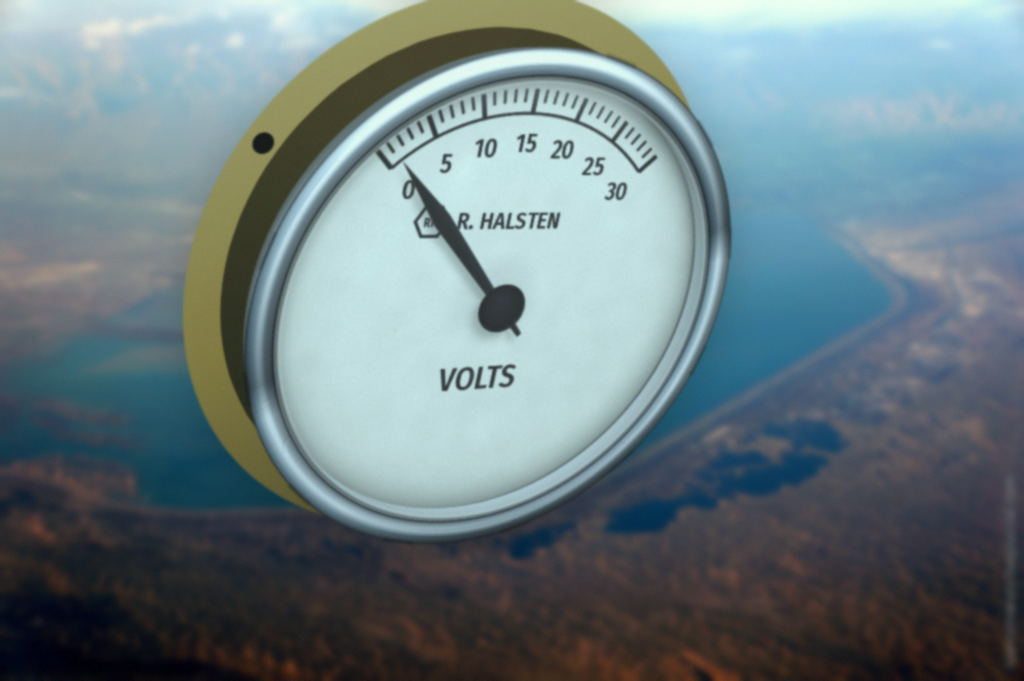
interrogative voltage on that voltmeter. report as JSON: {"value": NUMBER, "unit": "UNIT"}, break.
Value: {"value": 1, "unit": "V"}
